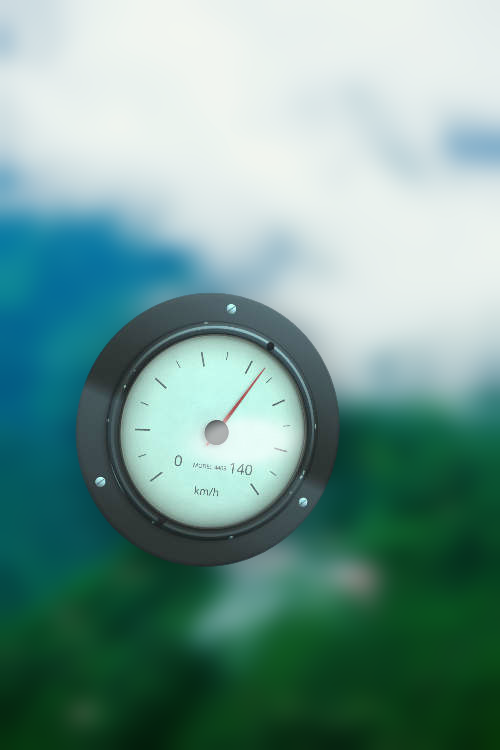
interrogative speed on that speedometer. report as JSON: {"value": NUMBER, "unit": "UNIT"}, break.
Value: {"value": 85, "unit": "km/h"}
